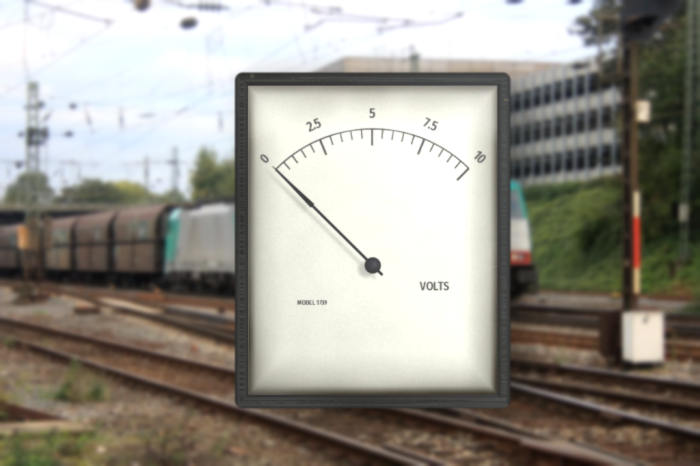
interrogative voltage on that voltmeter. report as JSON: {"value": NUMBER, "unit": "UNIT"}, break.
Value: {"value": 0, "unit": "V"}
